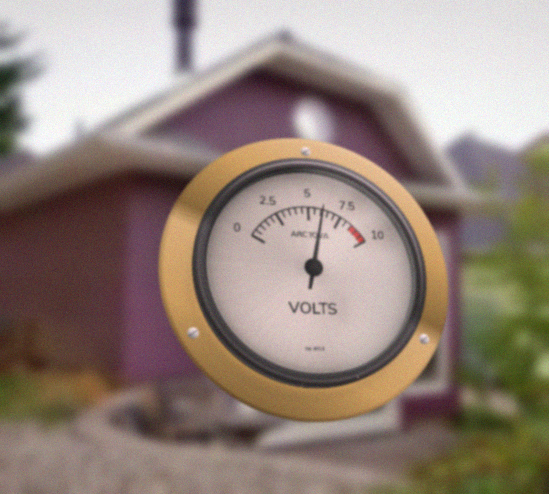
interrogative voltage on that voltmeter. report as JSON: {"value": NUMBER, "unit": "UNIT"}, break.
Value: {"value": 6, "unit": "V"}
